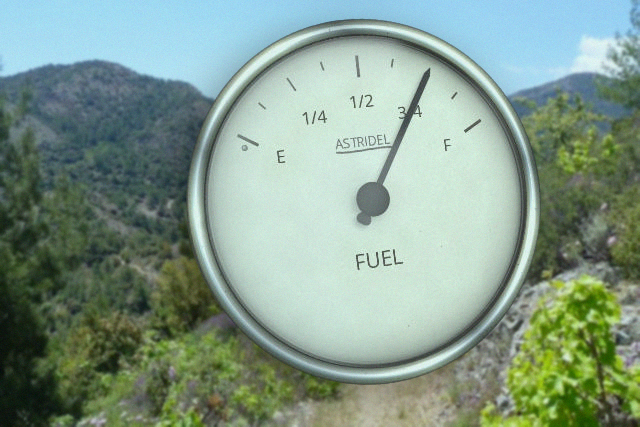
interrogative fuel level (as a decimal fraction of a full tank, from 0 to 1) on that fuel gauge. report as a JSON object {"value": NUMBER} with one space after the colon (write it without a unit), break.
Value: {"value": 0.75}
